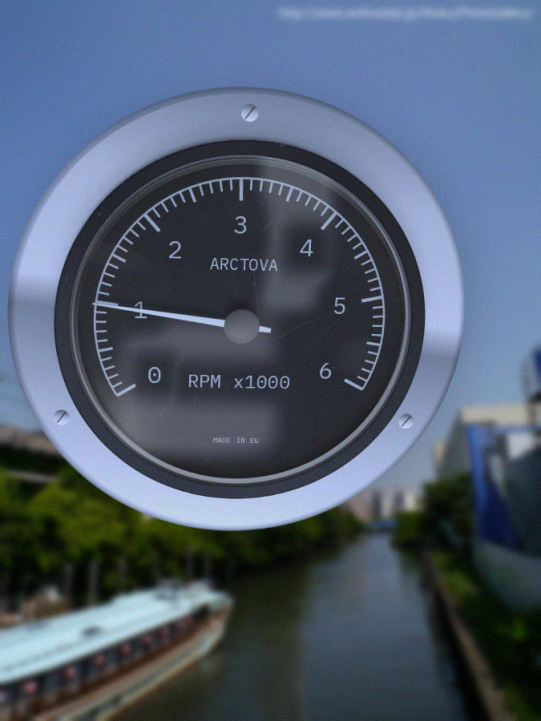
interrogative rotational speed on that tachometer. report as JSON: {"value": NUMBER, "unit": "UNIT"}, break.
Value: {"value": 1000, "unit": "rpm"}
